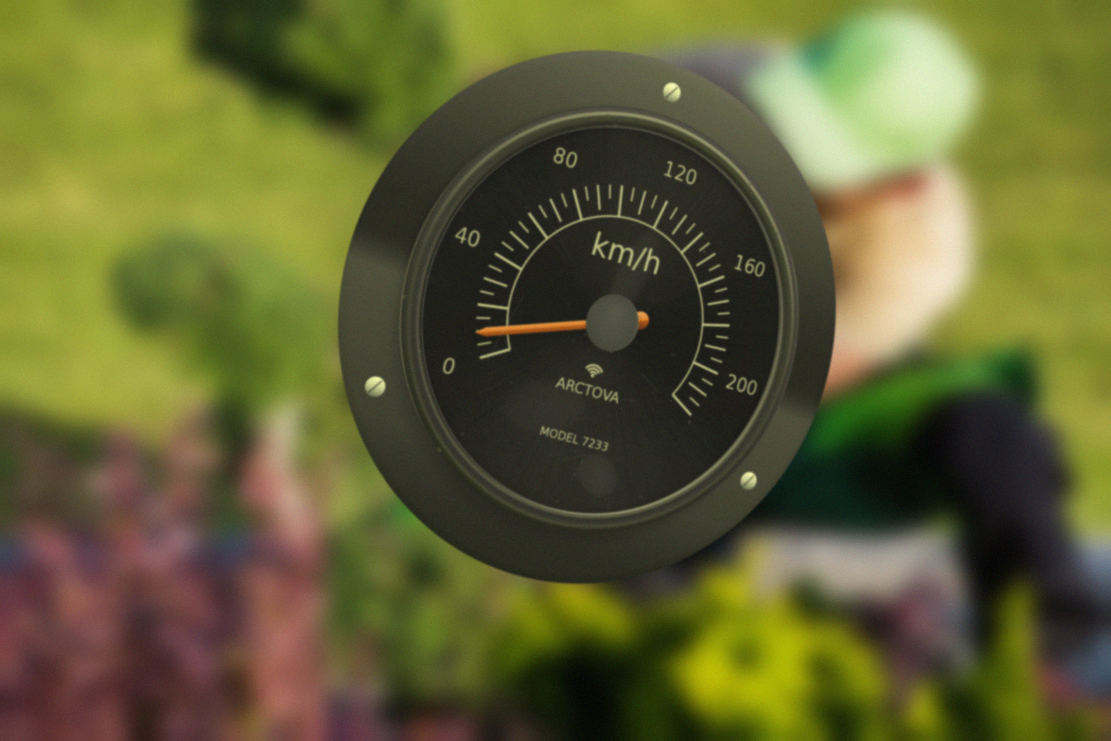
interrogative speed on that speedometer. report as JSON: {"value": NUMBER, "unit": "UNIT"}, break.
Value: {"value": 10, "unit": "km/h"}
